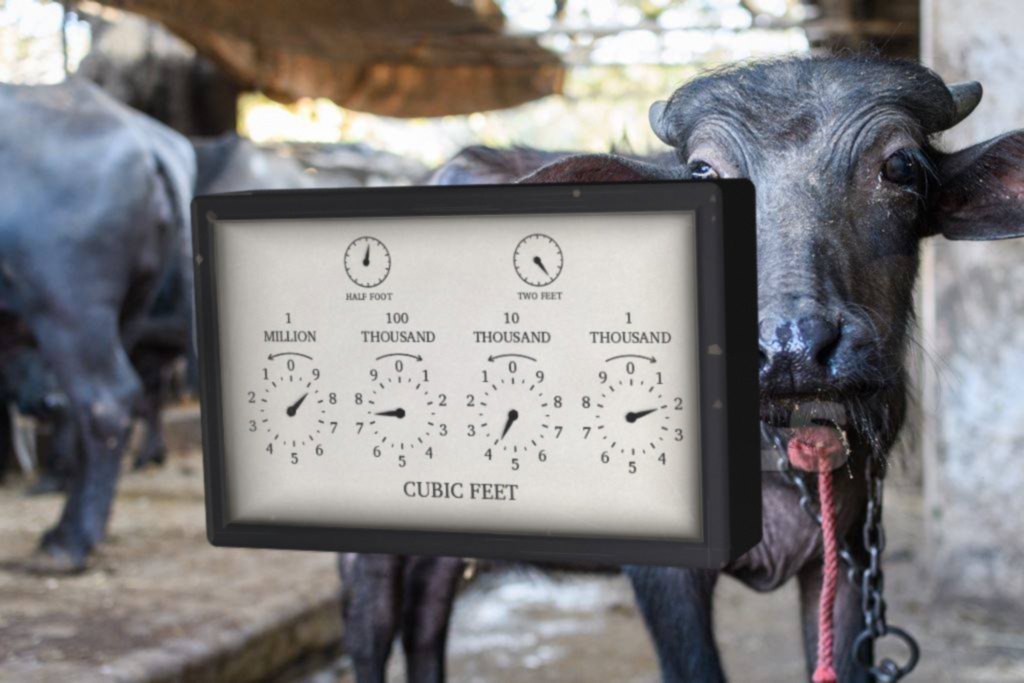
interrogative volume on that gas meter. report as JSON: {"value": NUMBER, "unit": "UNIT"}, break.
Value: {"value": 874200, "unit": "ft³"}
